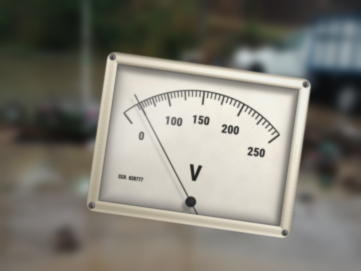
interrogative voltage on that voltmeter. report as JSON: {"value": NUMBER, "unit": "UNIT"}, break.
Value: {"value": 50, "unit": "V"}
